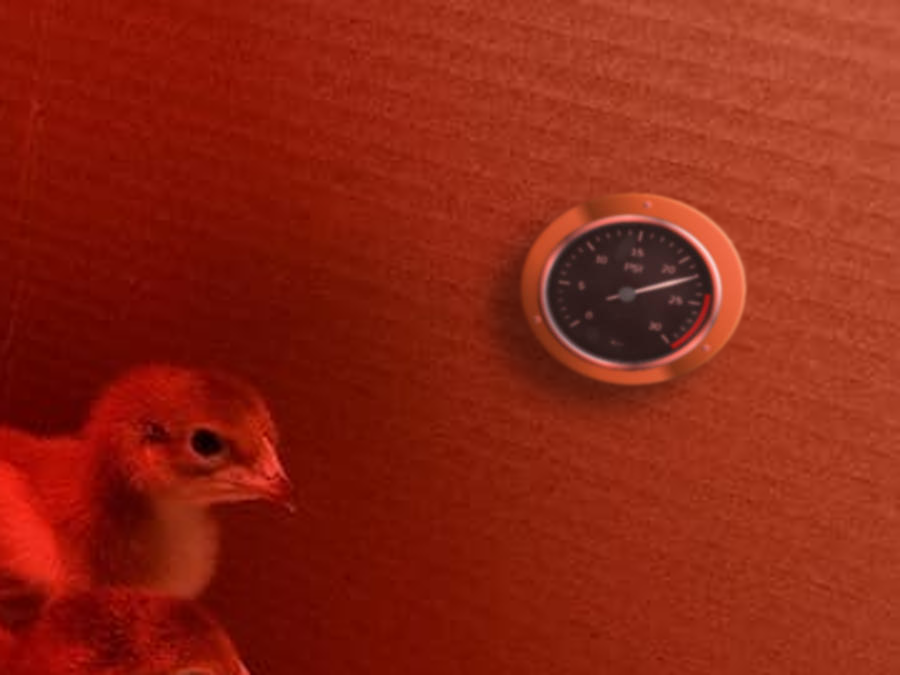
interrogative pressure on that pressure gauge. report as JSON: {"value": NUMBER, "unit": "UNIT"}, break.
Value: {"value": 22, "unit": "psi"}
